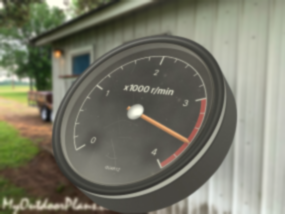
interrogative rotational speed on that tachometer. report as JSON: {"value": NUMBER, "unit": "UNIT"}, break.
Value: {"value": 3600, "unit": "rpm"}
